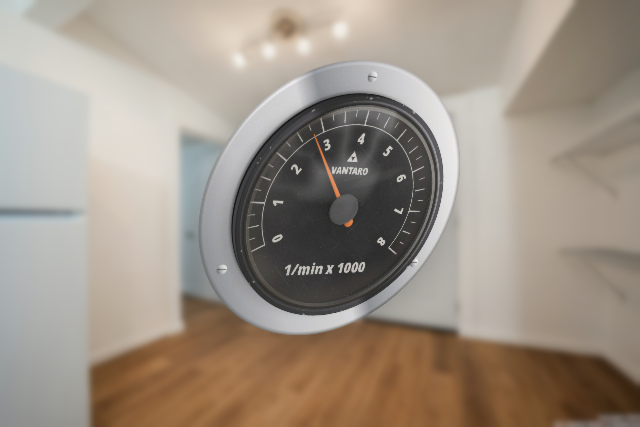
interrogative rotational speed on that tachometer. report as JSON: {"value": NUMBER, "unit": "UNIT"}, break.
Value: {"value": 2750, "unit": "rpm"}
